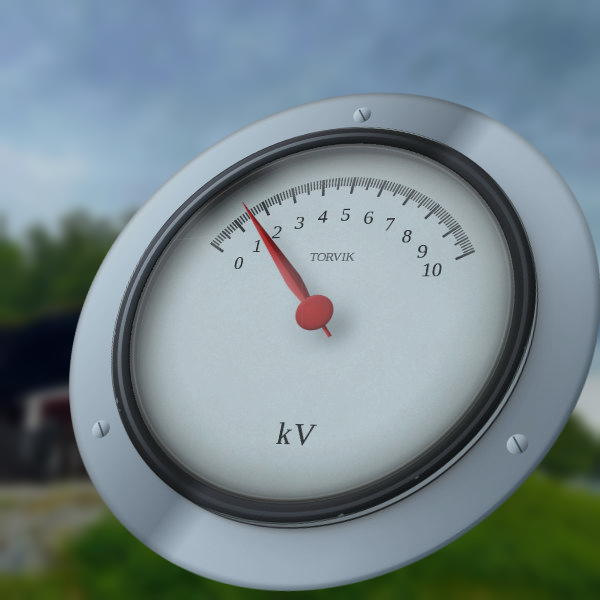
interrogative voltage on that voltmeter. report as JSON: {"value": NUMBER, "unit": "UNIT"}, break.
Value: {"value": 1.5, "unit": "kV"}
